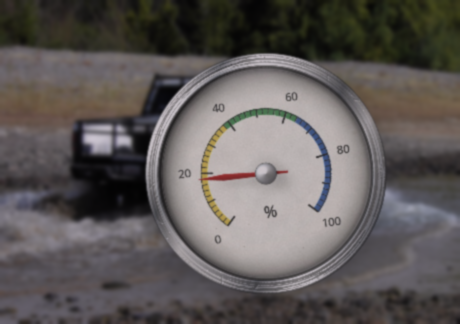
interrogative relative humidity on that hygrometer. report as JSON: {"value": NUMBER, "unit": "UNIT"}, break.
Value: {"value": 18, "unit": "%"}
